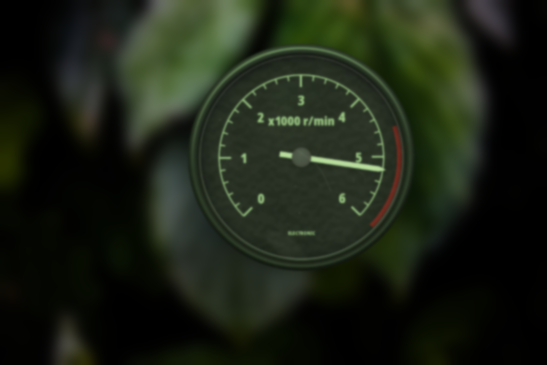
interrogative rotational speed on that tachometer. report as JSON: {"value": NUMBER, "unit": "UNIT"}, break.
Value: {"value": 5200, "unit": "rpm"}
